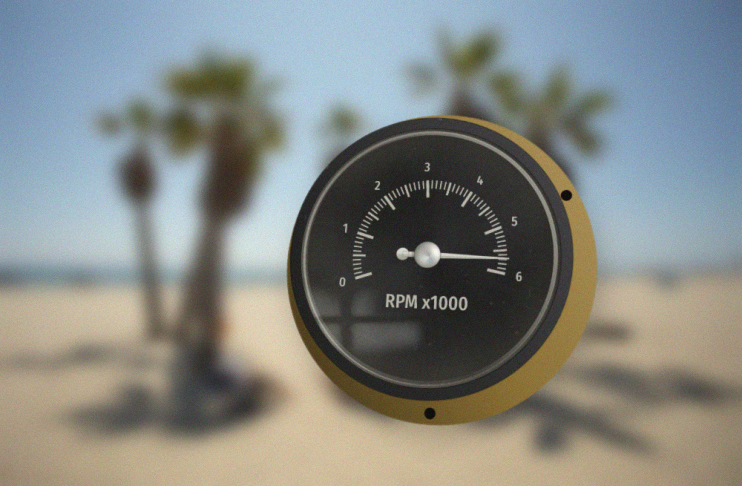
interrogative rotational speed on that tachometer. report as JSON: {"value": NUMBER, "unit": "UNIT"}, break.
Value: {"value": 5700, "unit": "rpm"}
